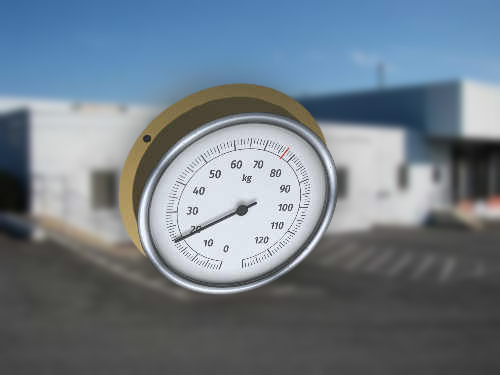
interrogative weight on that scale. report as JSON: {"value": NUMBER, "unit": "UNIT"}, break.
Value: {"value": 20, "unit": "kg"}
